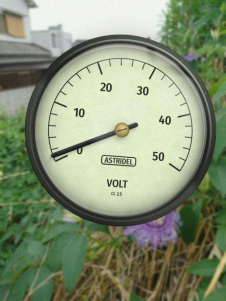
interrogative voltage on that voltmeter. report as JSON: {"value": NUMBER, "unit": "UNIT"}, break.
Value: {"value": 1, "unit": "V"}
